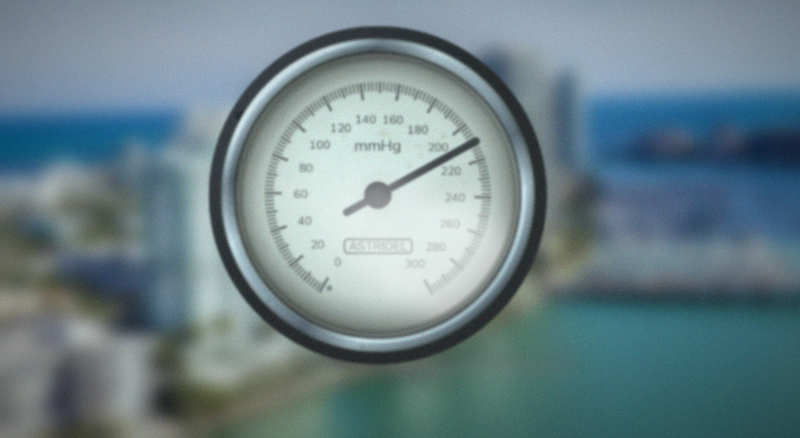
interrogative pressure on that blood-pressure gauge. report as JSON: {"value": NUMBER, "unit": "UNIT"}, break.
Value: {"value": 210, "unit": "mmHg"}
